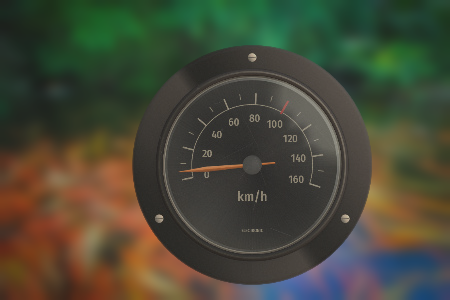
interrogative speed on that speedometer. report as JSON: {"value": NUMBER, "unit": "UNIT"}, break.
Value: {"value": 5, "unit": "km/h"}
